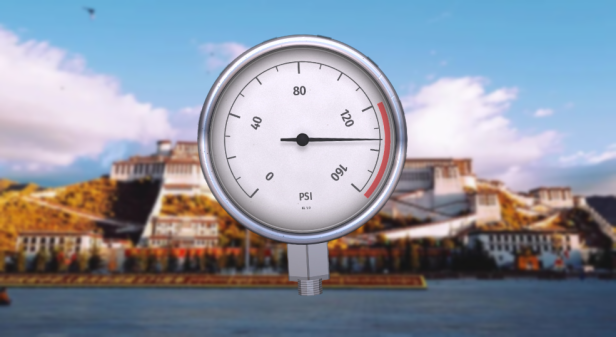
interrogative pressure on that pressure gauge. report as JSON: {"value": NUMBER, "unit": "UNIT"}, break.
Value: {"value": 135, "unit": "psi"}
